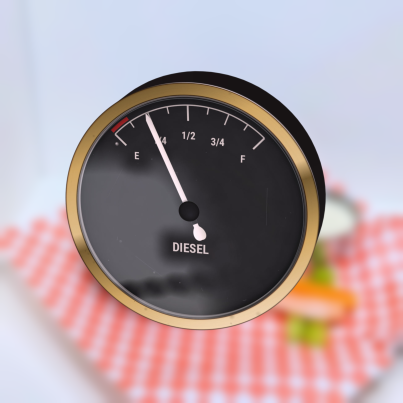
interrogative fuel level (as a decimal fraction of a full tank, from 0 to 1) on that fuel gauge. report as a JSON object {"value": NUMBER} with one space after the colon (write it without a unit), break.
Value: {"value": 0.25}
